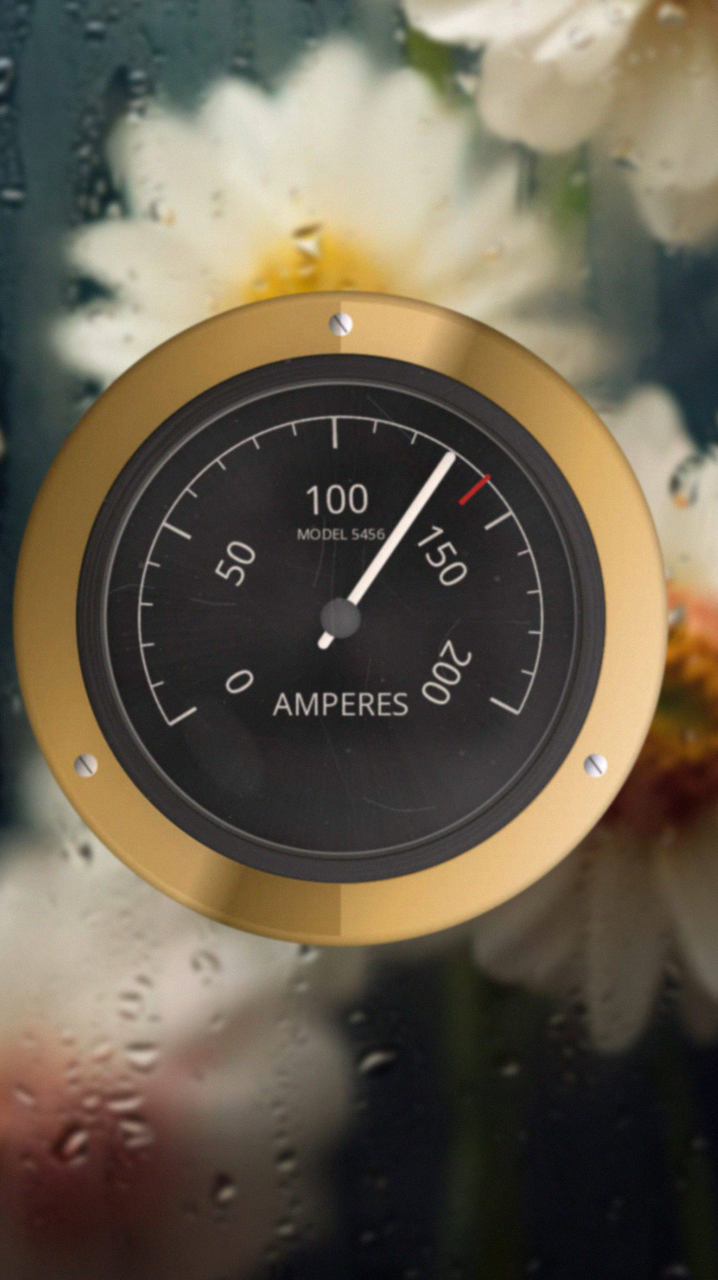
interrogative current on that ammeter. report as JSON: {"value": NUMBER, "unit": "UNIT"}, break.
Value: {"value": 130, "unit": "A"}
